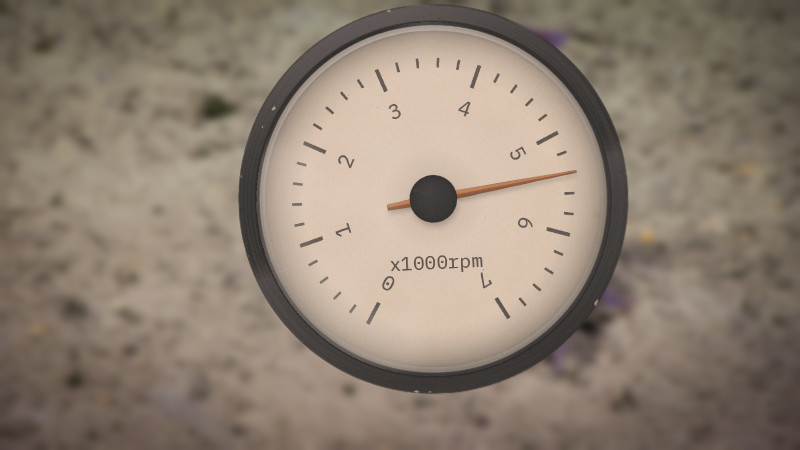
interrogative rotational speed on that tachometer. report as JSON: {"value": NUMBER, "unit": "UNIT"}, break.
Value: {"value": 5400, "unit": "rpm"}
